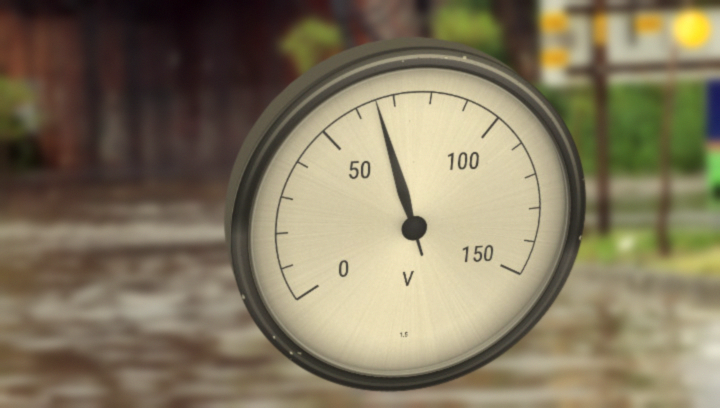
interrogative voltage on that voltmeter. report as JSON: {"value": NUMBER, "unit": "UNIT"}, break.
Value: {"value": 65, "unit": "V"}
